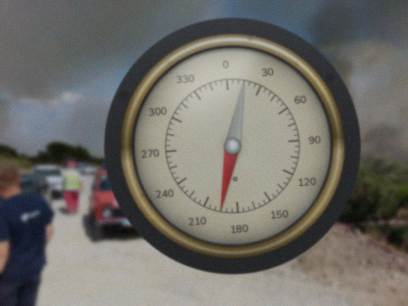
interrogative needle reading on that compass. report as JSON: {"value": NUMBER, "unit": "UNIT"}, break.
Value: {"value": 195, "unit": "°"}
